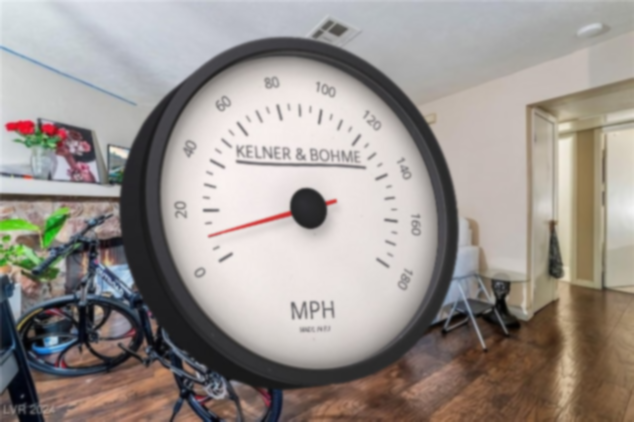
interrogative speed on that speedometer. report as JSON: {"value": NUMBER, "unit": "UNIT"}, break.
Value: {"value": 10, "unit": "mph"}
